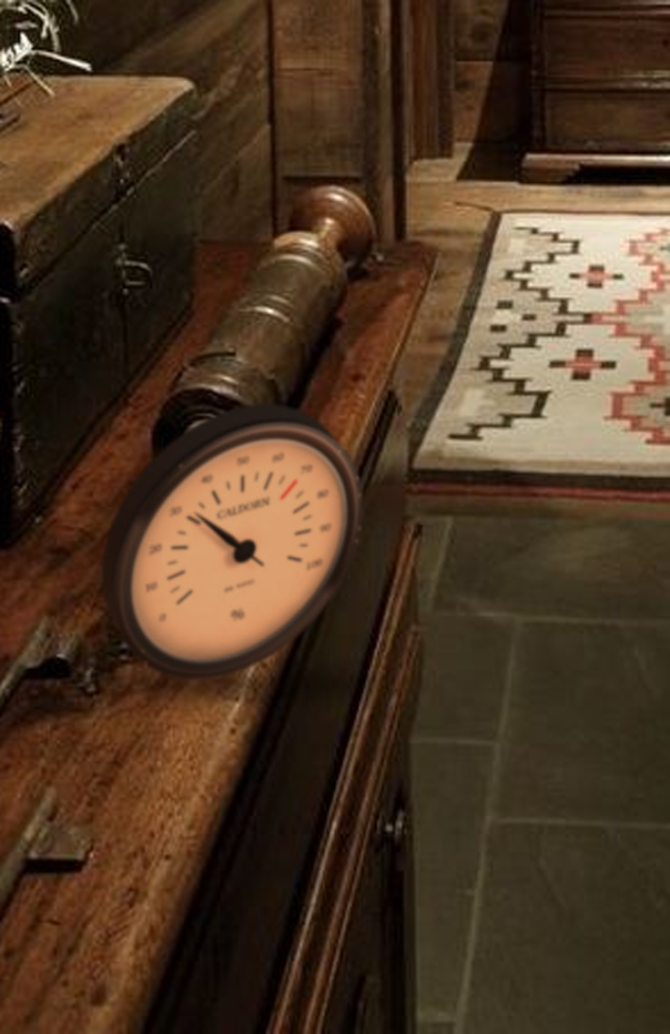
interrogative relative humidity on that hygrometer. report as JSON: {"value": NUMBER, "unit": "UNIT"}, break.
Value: {"value": 32.5, "unit": "%"}
